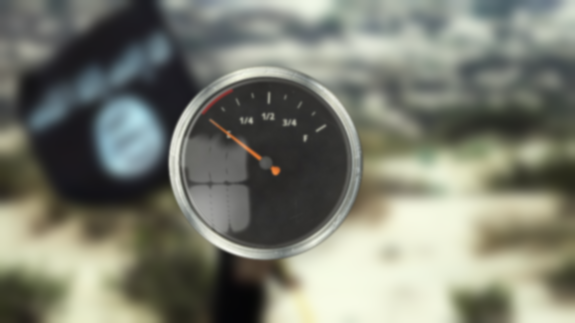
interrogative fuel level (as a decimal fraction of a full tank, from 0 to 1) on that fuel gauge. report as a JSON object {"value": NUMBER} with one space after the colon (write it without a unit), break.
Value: {"value": 0}
